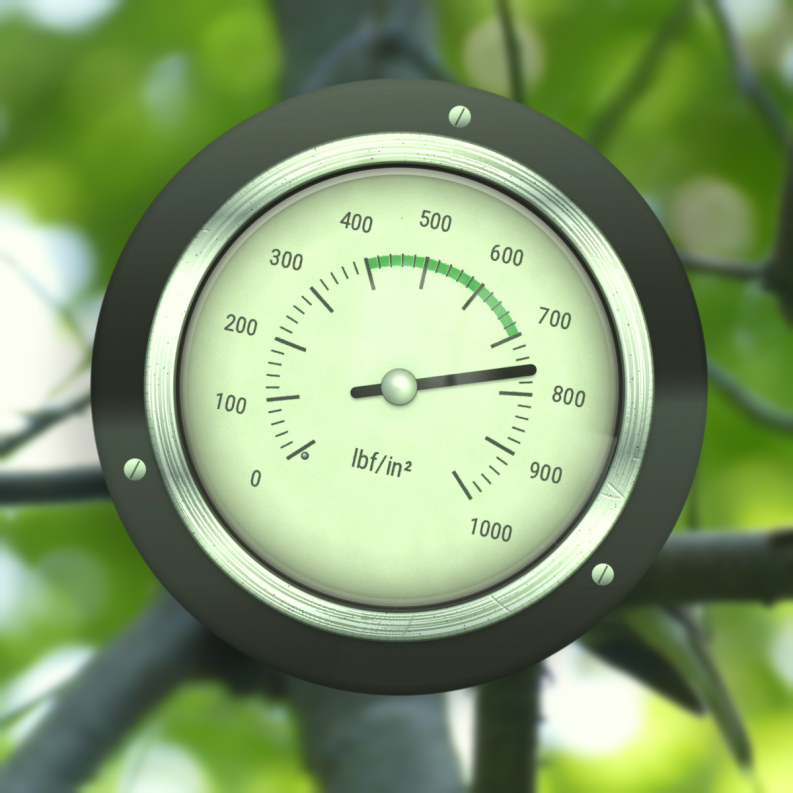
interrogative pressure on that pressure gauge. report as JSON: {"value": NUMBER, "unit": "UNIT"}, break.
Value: {"value": 760, "unit": "psi"}
